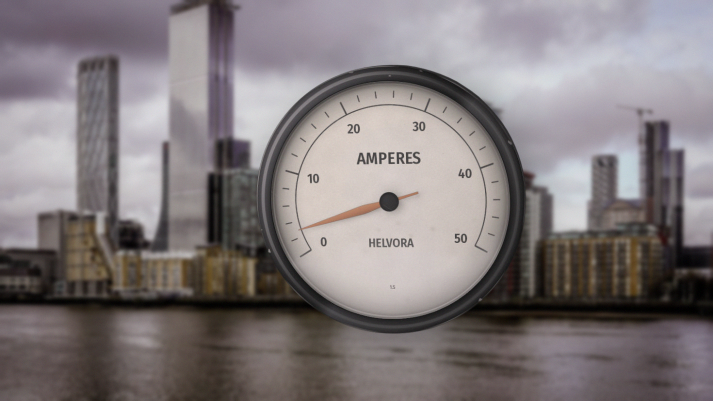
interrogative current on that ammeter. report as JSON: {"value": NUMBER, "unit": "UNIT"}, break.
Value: {"value": 3, "unit": "A"}
